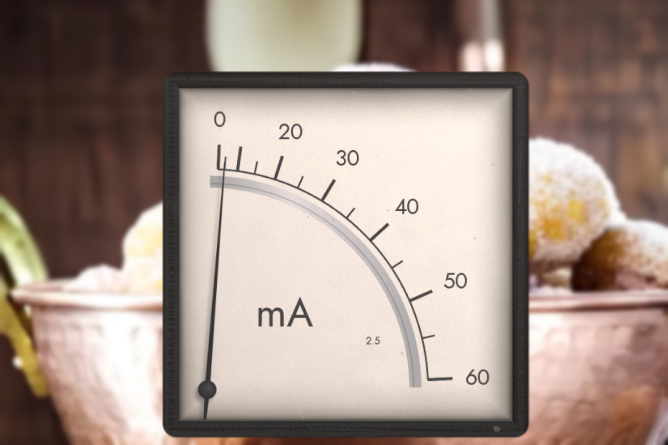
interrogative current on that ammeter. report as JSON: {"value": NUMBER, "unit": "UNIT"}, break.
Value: {"value": 5, "unit": "mA"}
